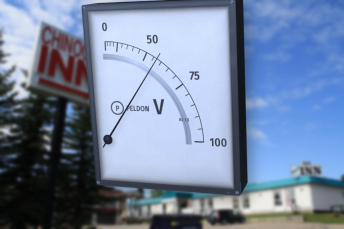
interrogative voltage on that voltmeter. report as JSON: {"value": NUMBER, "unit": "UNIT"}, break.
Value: {"value": 57.5, "unit": "V"}
